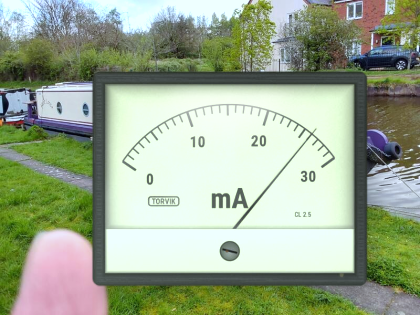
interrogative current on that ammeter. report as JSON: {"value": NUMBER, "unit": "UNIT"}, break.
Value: {"value": 26, "unit": "mA"}
